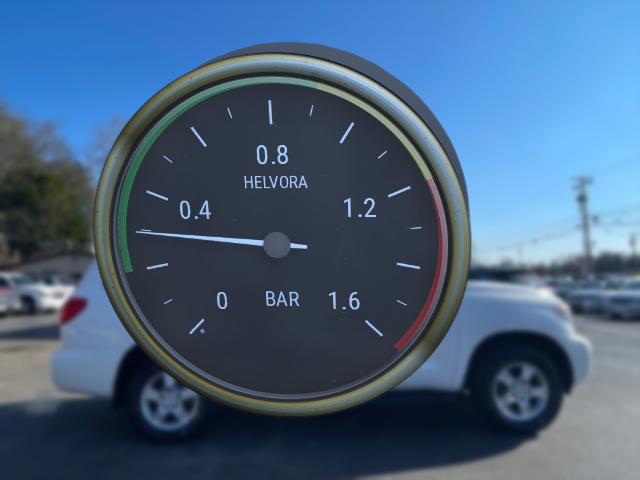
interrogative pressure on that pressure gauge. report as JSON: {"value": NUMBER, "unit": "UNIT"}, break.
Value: {"value": 0.3, "unit": "bar"}
